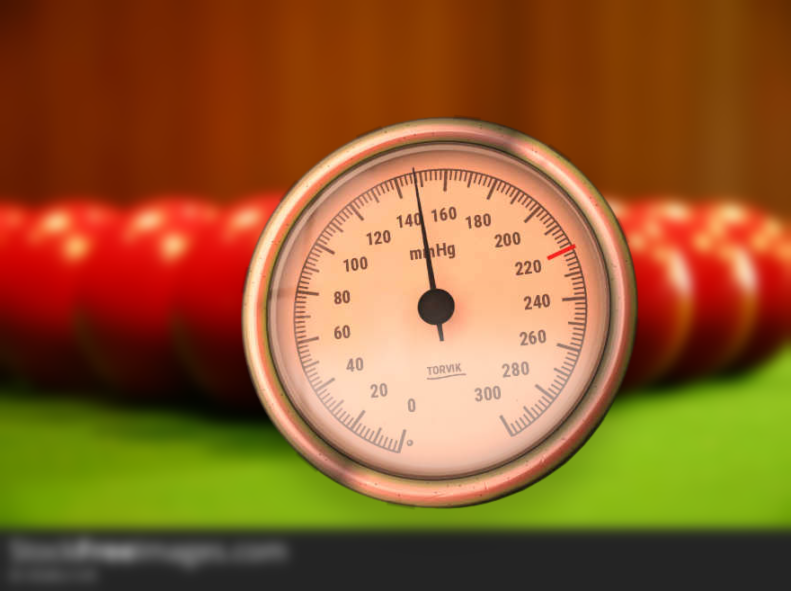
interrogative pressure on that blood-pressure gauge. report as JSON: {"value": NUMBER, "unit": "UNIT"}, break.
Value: {"value": 148, "unit": "mmHg"}
